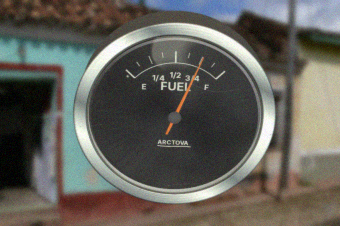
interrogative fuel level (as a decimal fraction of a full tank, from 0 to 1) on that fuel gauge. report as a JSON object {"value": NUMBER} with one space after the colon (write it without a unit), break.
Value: {"value": 0.75}
